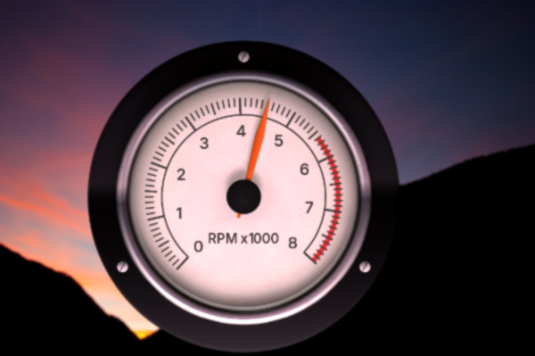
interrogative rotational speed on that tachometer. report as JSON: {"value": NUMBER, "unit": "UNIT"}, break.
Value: {"value": 4500, "unit": "rpm"}
